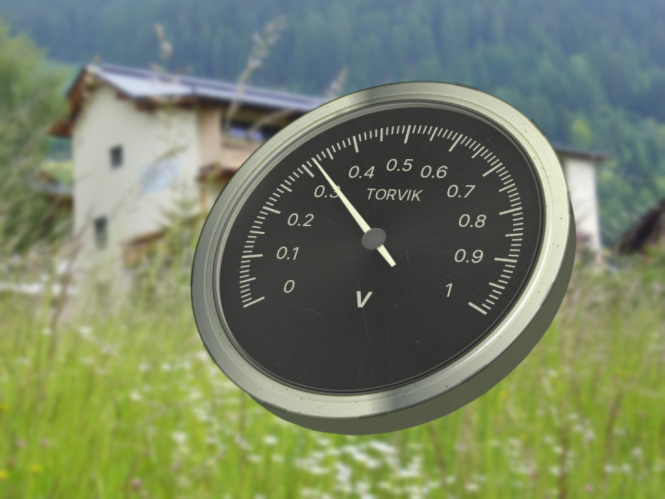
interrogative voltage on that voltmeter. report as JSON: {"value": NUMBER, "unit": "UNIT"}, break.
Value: {"value": 0.32, "unit": "V"}
